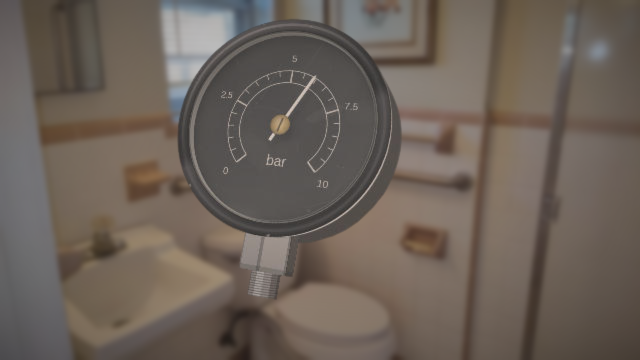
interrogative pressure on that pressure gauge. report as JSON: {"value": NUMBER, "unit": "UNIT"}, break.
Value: {"value": 6, "unit": "bar"}
